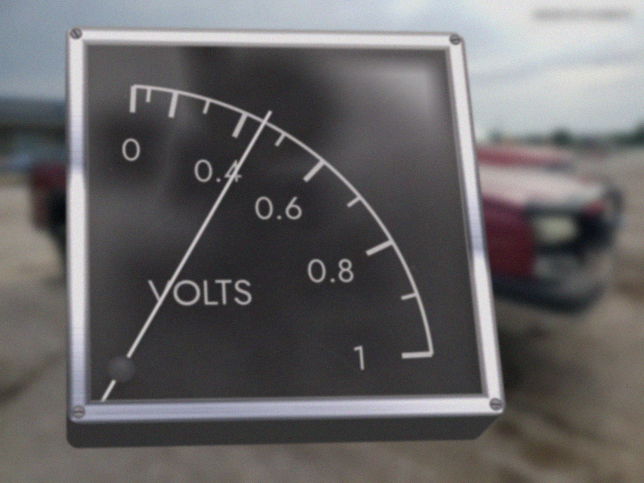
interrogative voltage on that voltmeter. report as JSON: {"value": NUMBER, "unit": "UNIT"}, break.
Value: {"value": 0.45, "unit": "V"}
